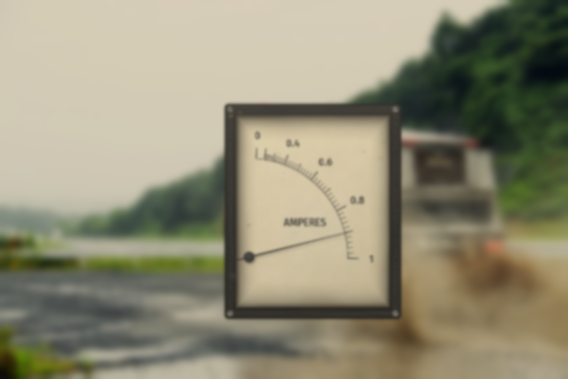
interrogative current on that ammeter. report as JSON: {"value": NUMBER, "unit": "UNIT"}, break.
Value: {"value": 0.9, "unit": "A"}
